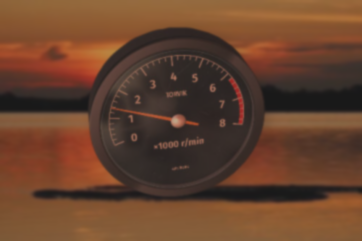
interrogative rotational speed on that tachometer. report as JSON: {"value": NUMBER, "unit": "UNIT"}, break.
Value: {"value": 1400, "unit": "rpm"}
